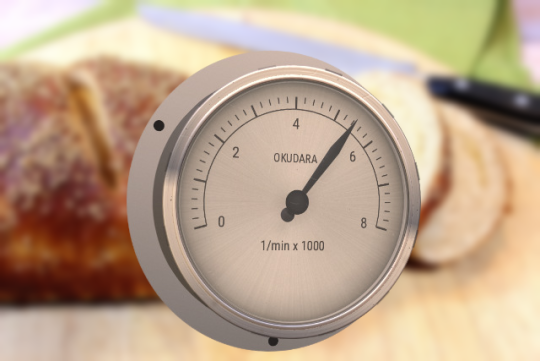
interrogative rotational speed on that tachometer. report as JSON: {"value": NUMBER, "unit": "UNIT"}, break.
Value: {"value": 5400, "unit": "rpm"}
